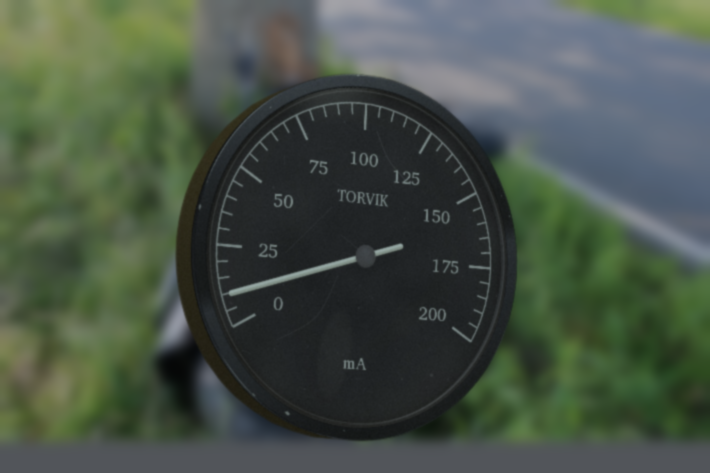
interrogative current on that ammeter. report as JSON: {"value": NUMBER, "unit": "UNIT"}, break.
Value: {"value": 10, "unit": "mA"}
